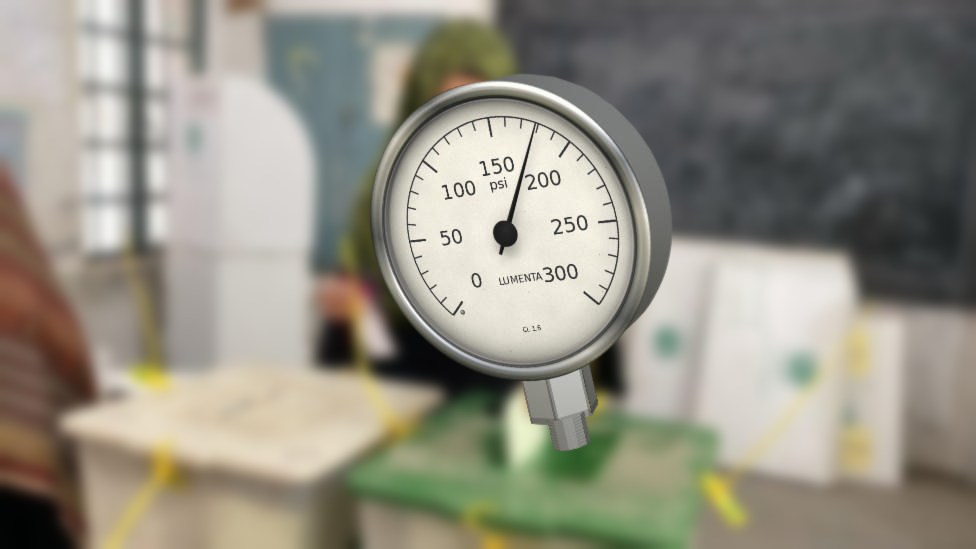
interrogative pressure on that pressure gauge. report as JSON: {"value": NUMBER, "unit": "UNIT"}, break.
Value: {"value": 180, "unit": "psi"}
